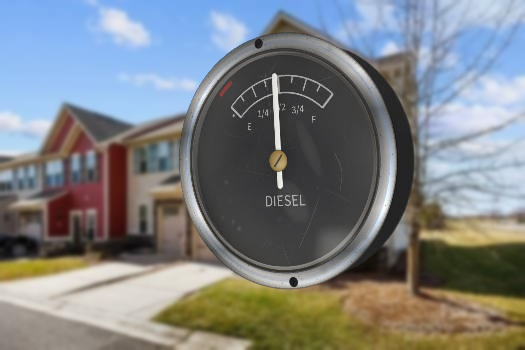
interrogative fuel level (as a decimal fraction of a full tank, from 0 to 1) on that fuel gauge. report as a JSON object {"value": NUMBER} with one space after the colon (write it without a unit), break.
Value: {"value": 0.5}
